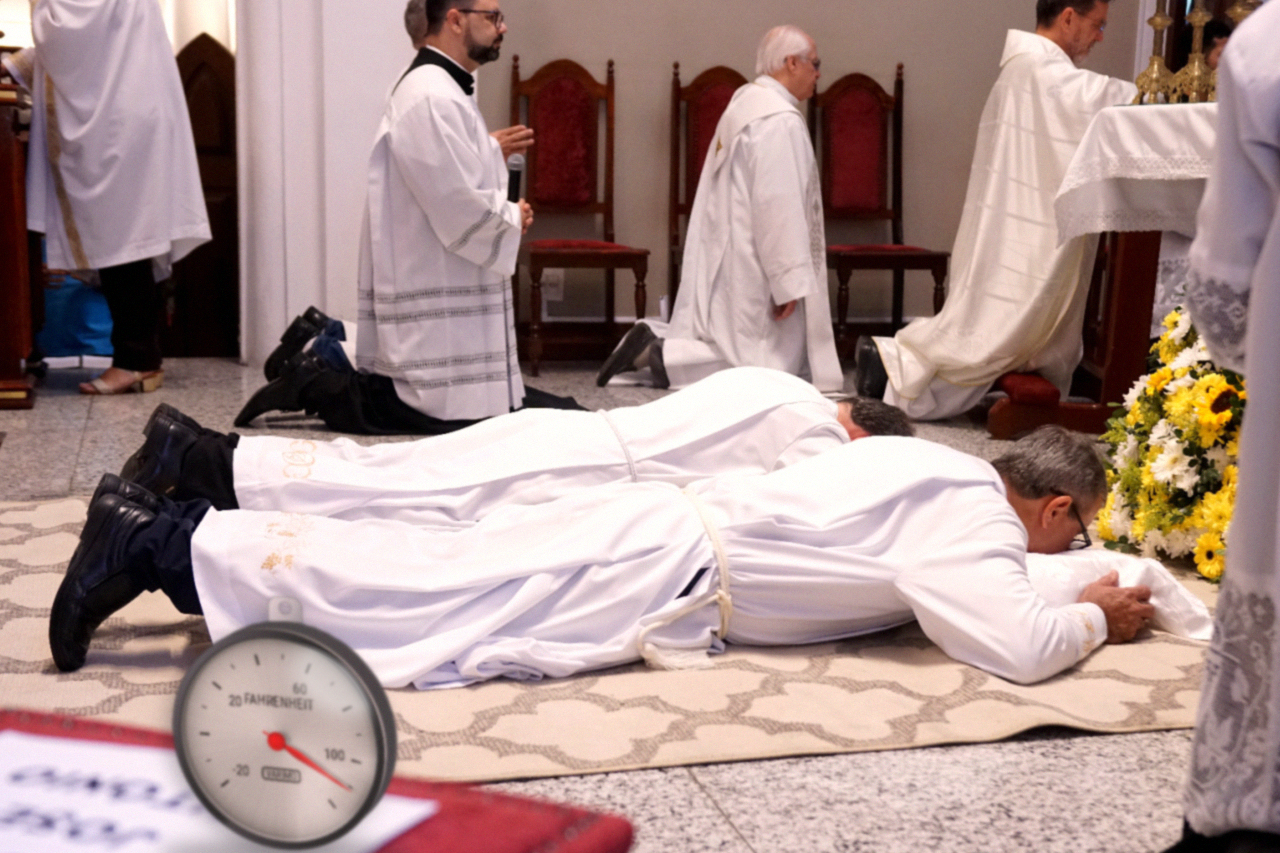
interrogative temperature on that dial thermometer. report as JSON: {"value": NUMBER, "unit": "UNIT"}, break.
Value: {"value": 110, "unit": "°F"}
